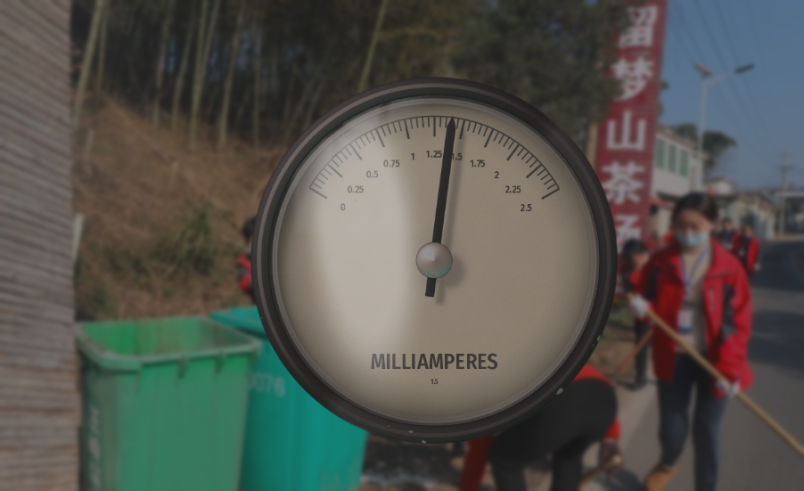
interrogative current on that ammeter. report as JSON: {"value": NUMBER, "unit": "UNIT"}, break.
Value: {"value": 1.4, "unit": "mA"}
